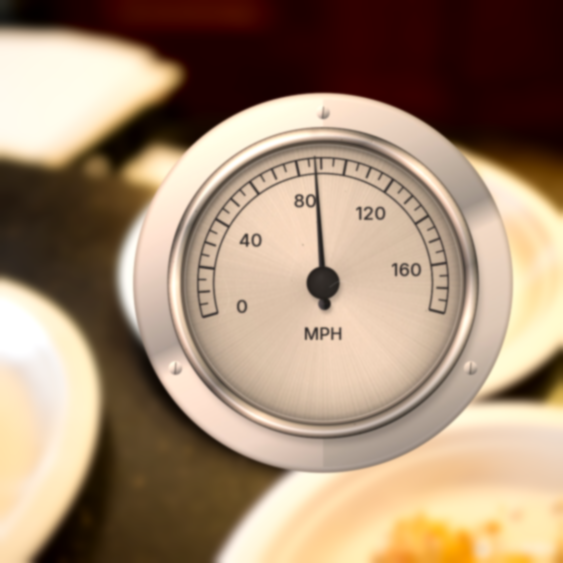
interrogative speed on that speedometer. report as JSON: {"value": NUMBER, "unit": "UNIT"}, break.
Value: {"value": 87.5, "unit": "mph"}
